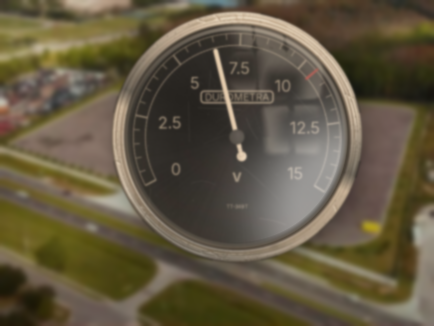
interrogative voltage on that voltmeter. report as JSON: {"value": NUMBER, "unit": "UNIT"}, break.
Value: {"value": 6.5, "unit": "V"}
